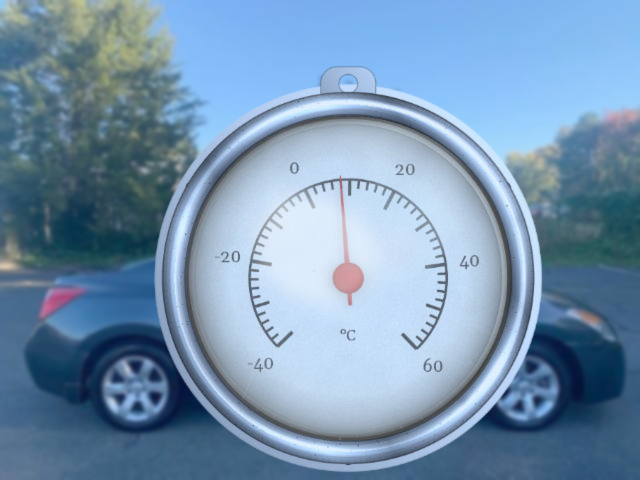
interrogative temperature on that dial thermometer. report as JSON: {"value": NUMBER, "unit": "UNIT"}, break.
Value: {"value": 8, "unit": "°C"}
